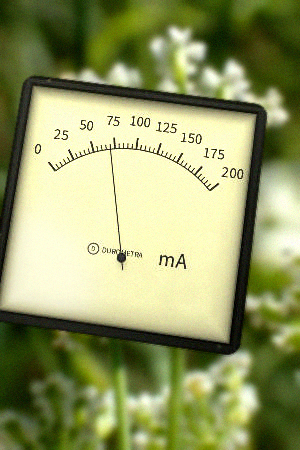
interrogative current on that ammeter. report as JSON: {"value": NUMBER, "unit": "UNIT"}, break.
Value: {"value": 70, "unit": "mA"}
